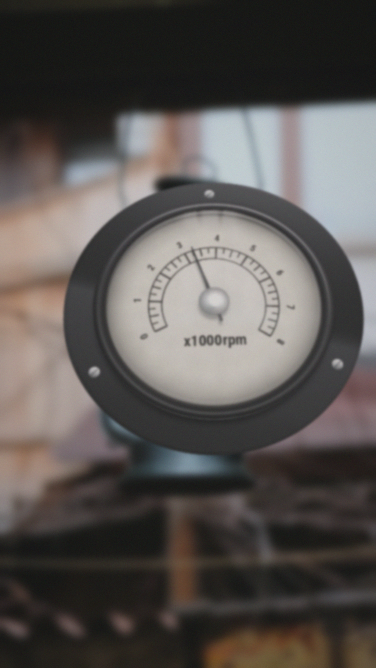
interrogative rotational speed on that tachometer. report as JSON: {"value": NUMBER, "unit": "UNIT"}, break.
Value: {"value": 3250, "unit": "rpm"}
